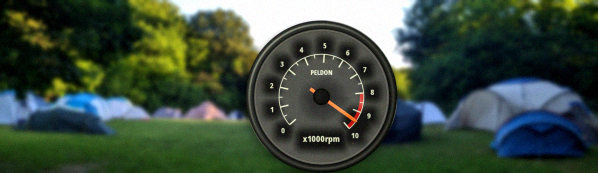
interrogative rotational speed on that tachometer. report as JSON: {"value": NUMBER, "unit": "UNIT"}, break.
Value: {"value": 9500, "unit": "rpm"}
